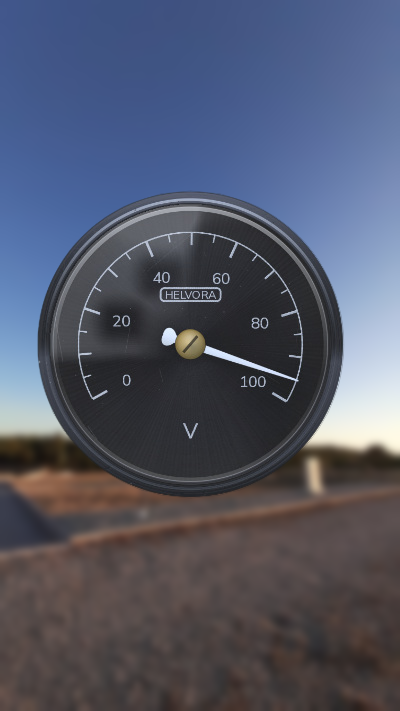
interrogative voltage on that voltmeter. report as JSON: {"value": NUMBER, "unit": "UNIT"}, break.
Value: {"value": 95, "unit": "V"}
